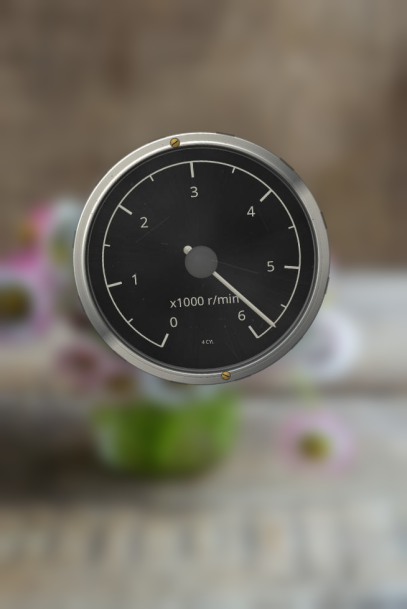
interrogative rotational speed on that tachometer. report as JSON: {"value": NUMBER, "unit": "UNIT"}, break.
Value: {"value": 5750, "unit": "rpm"}
